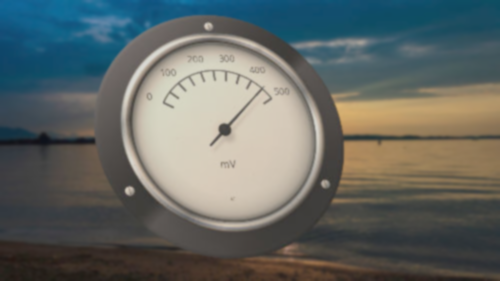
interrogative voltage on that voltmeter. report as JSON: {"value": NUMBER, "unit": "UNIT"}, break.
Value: {"value": 450, "unit": "mV"}
